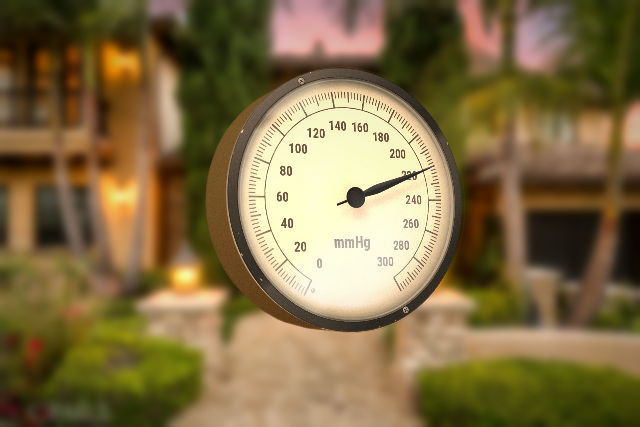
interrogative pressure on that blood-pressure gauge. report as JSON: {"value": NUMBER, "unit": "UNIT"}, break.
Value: {"value": 220, "unit": "mmHg"}
